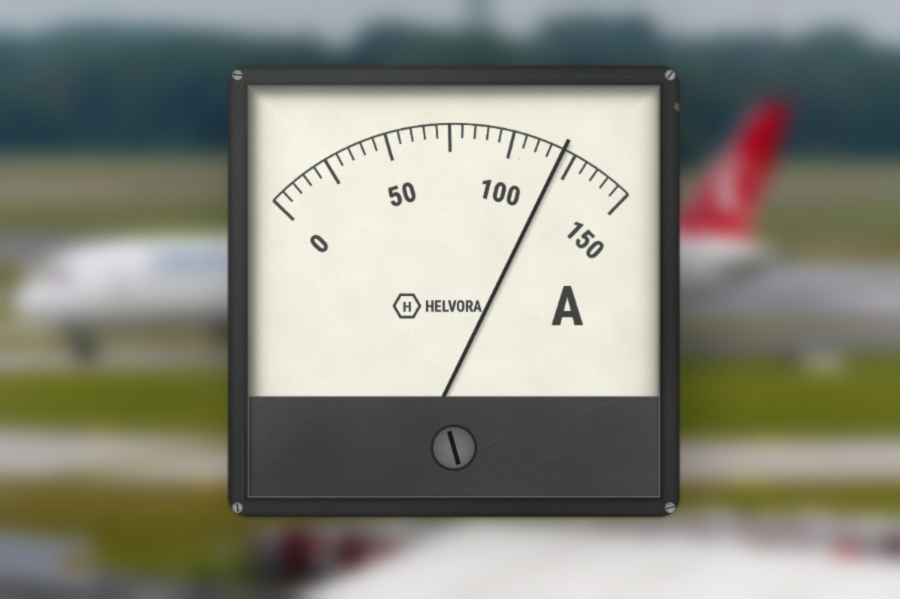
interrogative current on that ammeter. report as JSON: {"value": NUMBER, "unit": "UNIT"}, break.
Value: {"value": 120, "unit": "A"}
